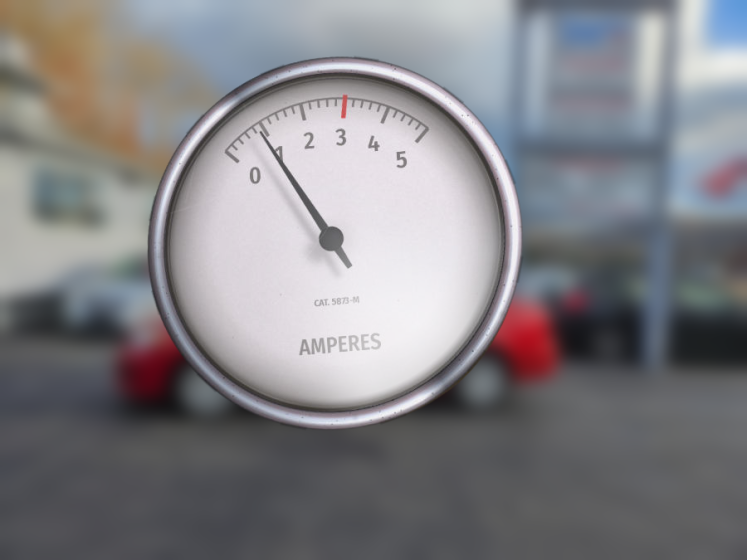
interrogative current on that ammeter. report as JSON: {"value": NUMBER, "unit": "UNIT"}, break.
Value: {"value": 0.9, "unit": "A"}
